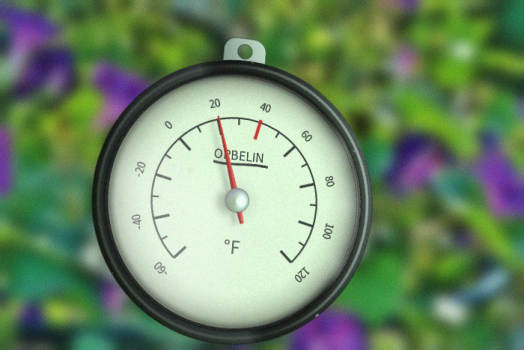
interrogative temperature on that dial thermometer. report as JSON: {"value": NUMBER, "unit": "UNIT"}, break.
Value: {"value": 20, "unit": "°F"}
